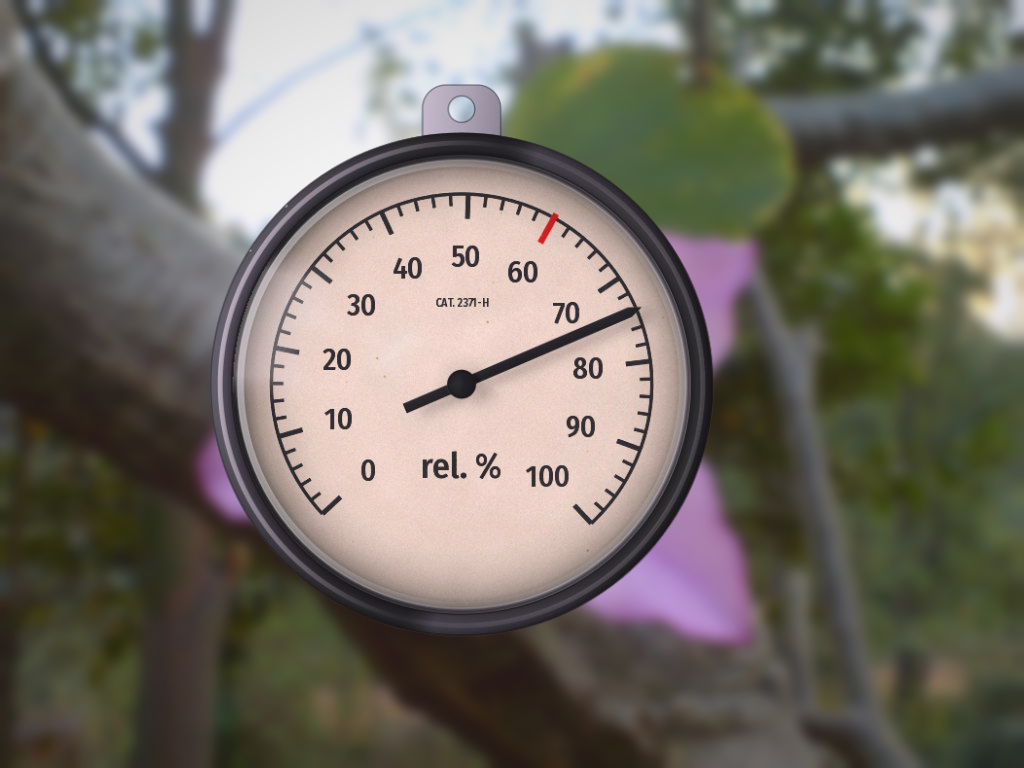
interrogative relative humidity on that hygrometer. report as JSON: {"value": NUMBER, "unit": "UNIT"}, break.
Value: {"value": 74, "unit": "%"}
